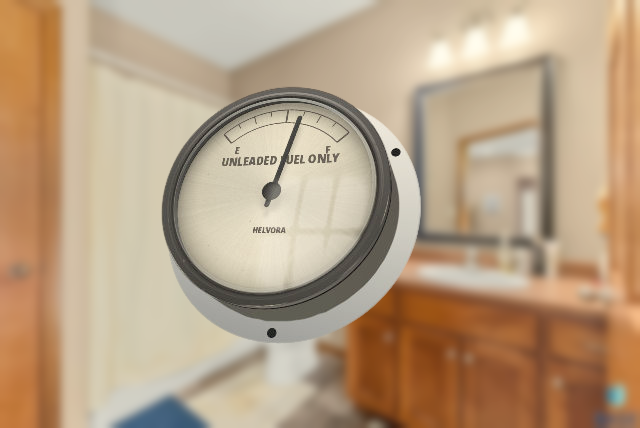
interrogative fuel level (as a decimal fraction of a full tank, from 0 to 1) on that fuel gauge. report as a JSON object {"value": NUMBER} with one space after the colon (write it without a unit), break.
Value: {"value": 0.625}
